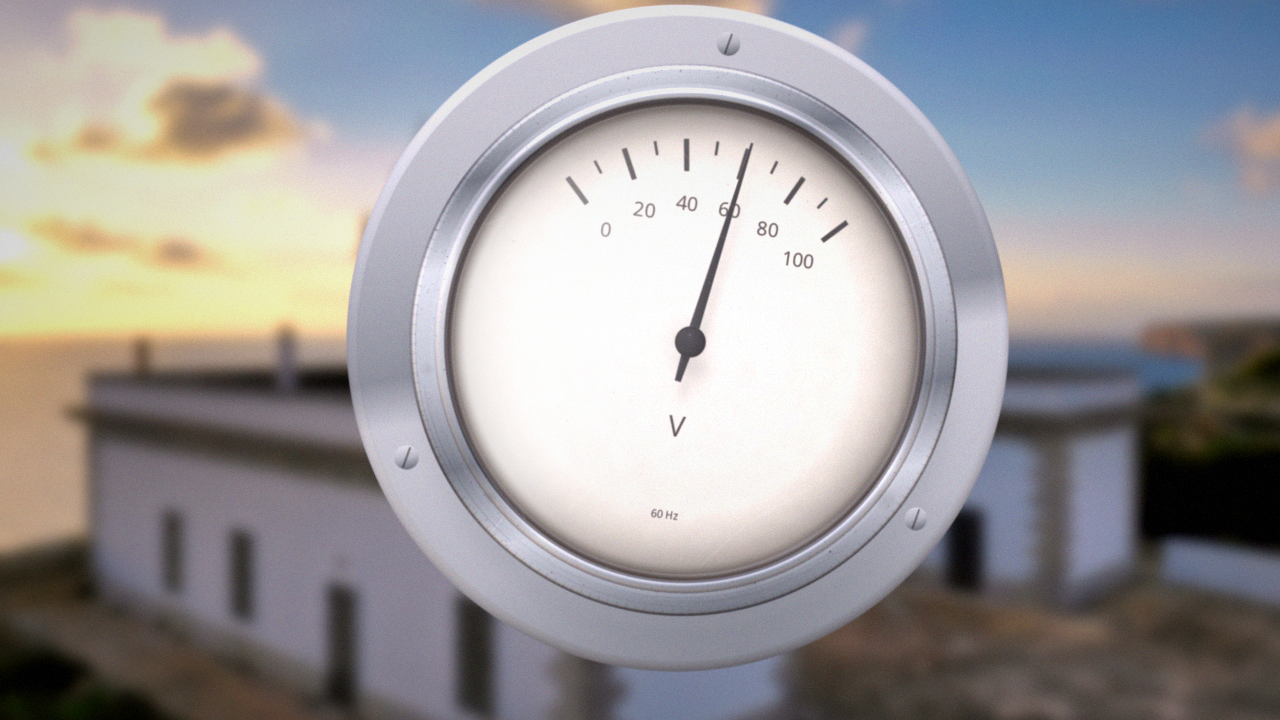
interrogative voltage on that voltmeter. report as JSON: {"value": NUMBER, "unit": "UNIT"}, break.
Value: {"value": 60, "unit": "V"}
